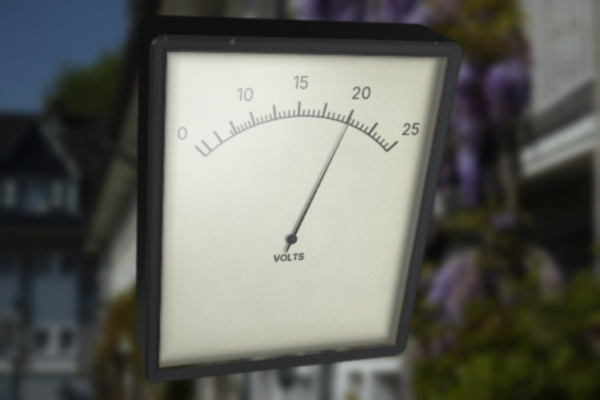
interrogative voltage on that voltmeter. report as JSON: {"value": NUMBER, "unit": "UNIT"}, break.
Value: {"value": 20, "unit": "V"}
